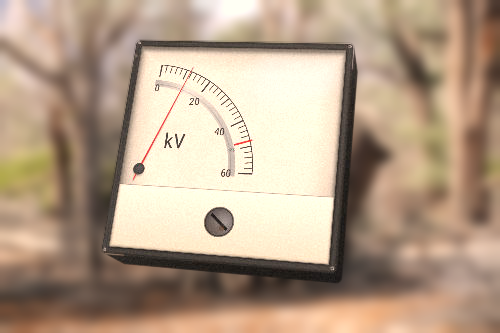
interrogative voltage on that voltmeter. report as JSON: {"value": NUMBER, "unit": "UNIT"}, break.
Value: {"value": 12, "unit": "kV"}
